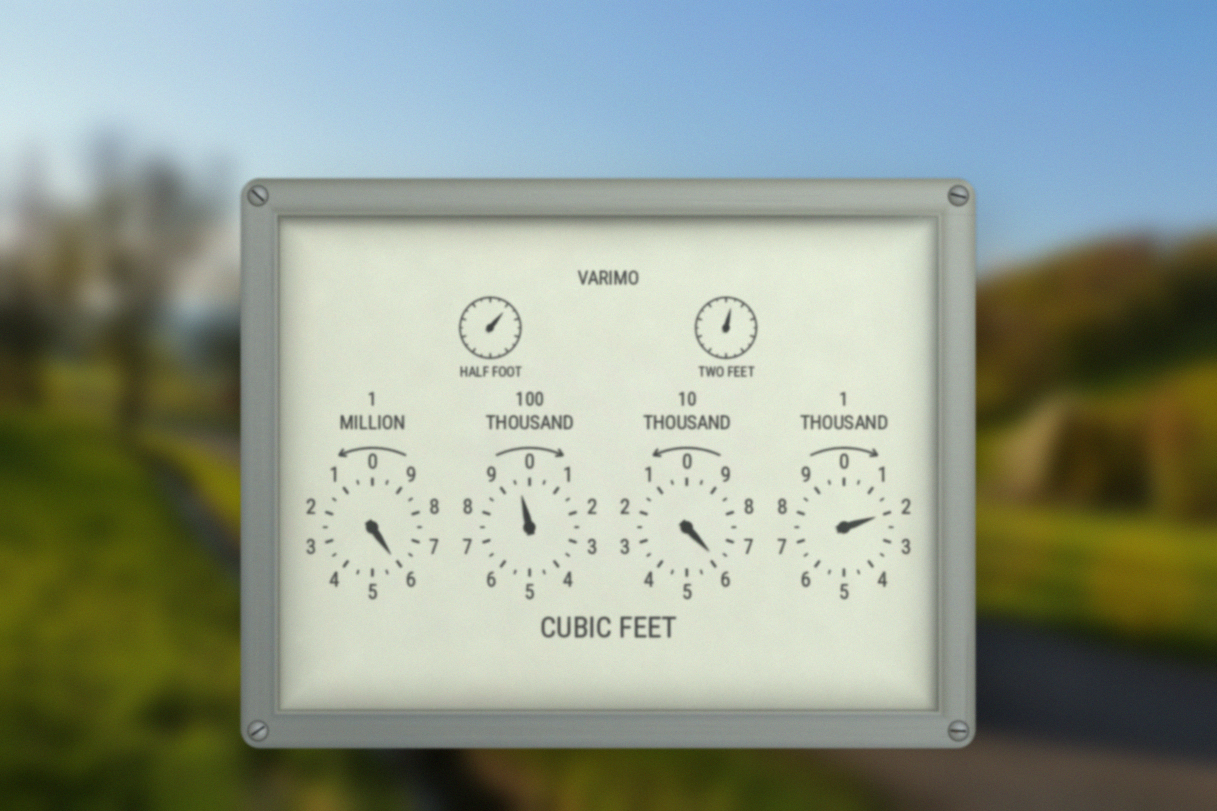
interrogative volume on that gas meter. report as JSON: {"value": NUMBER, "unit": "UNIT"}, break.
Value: {"value": 596200, "unit": "ft³"}
